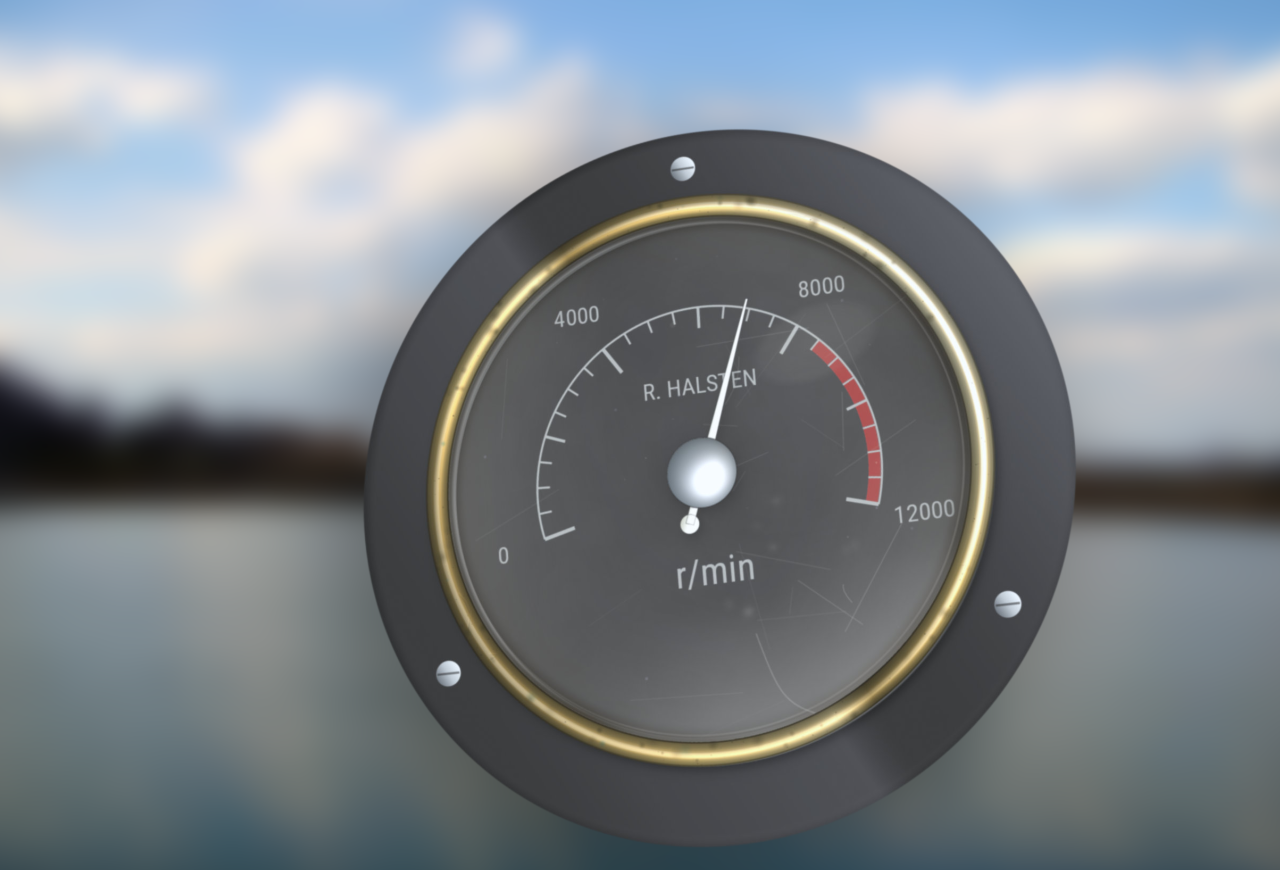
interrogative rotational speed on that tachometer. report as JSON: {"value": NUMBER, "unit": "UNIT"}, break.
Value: {"value": 7000, "unit": "rpm"}
